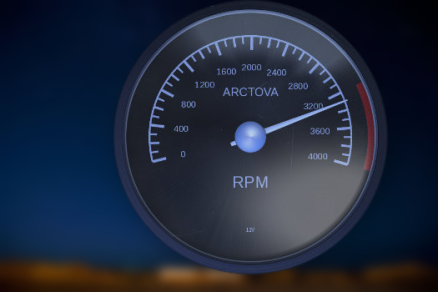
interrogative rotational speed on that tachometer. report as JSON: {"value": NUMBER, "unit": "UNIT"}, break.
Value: {"value": 3300, "unit": "rpm"}
